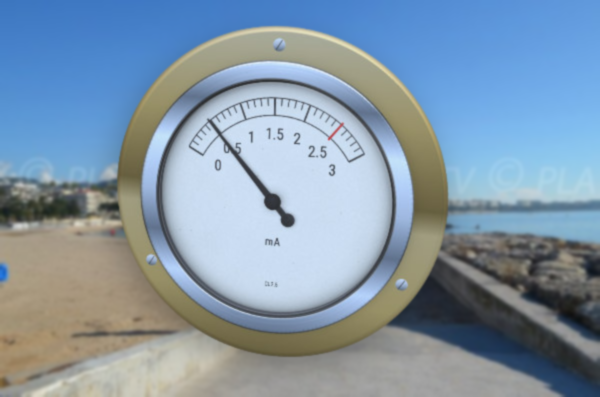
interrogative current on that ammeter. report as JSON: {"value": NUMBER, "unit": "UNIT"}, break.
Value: {"value": 0.5, "unit": "mA"}
